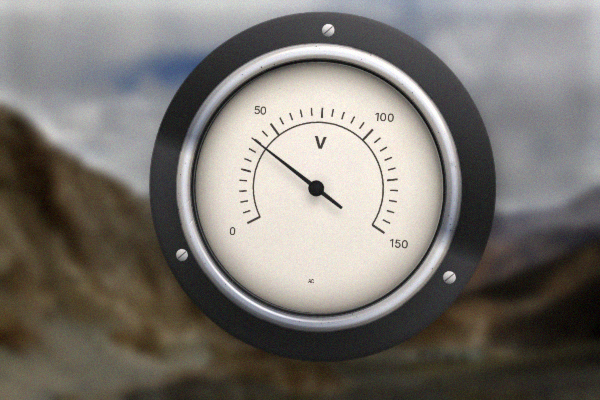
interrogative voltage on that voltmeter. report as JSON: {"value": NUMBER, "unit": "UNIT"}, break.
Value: {"value": 40, "unit": "V"}
